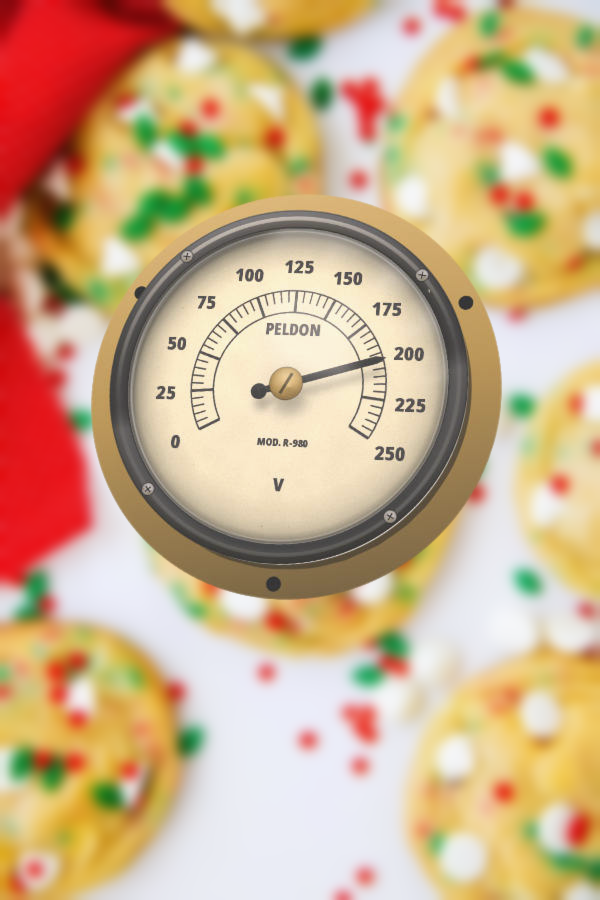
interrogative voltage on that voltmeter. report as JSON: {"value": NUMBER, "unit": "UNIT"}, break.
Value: {"value": 200, "unit": "V"}
